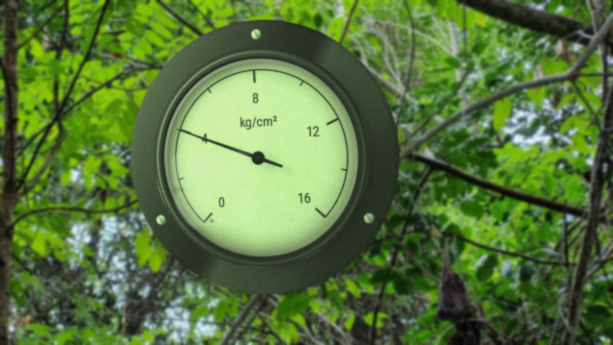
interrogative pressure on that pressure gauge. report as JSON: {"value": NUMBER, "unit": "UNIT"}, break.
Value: {"value": 4, "unit": "kg/cm²"}
